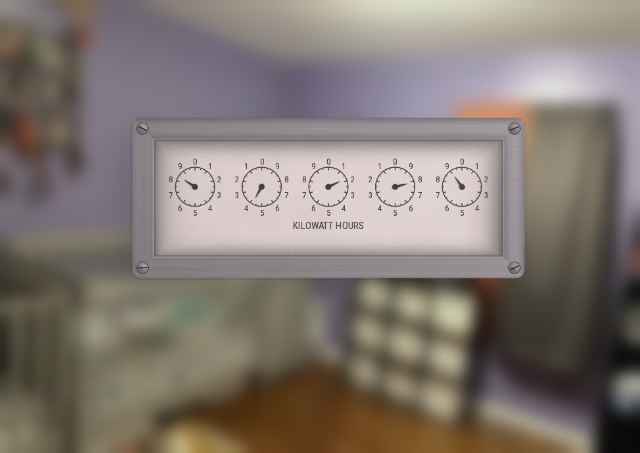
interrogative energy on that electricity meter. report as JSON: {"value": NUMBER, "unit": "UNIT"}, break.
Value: {"value": 84179, "unit": "kWh"}
